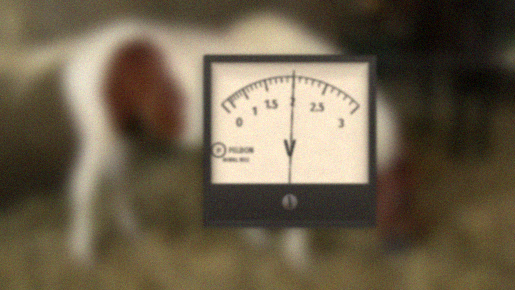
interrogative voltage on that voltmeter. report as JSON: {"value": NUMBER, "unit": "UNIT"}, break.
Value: {"value": 2, "unit": "V"}
